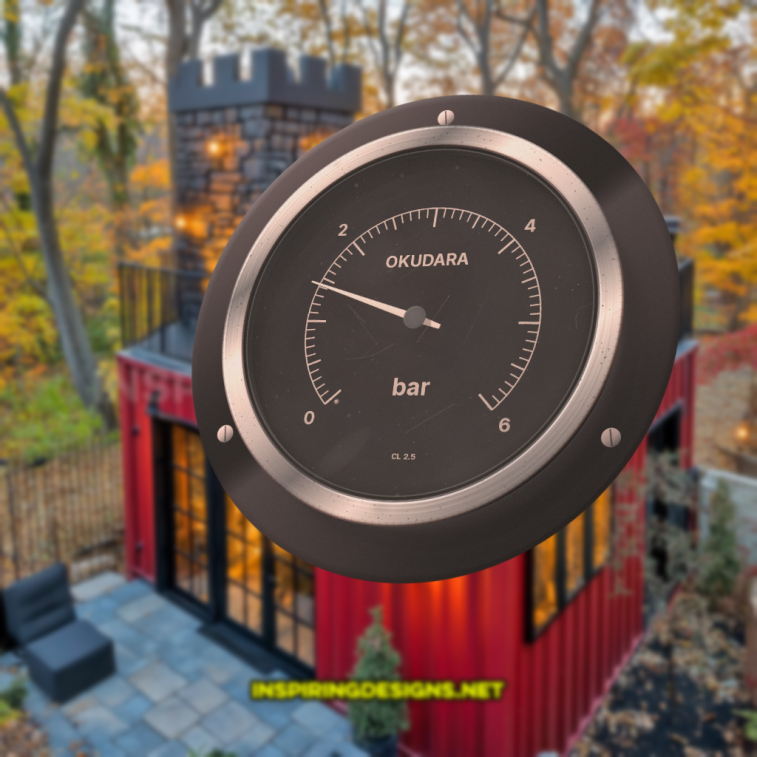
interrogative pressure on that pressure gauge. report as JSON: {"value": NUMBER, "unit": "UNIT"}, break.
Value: {"value": 1.4, "unit": "bar"}
